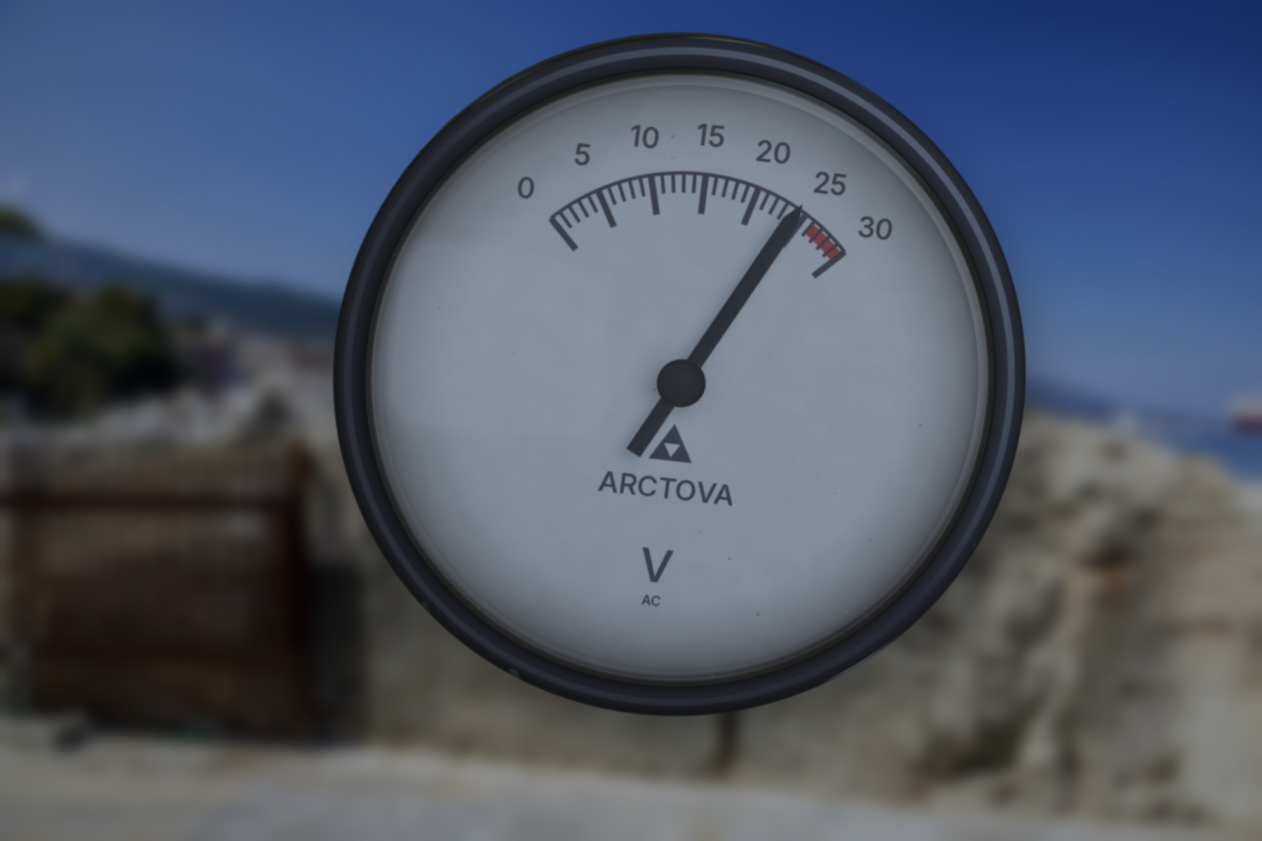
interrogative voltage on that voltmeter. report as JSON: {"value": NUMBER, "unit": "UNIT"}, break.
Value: {"value": 24, "unit": "V"}
